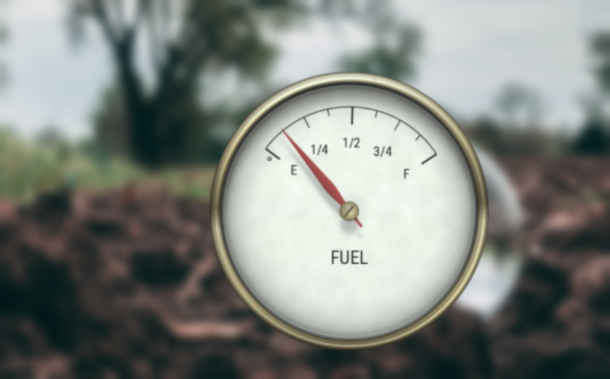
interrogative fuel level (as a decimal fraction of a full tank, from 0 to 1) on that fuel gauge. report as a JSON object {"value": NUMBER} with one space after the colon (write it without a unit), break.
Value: {"value": 0.125}
